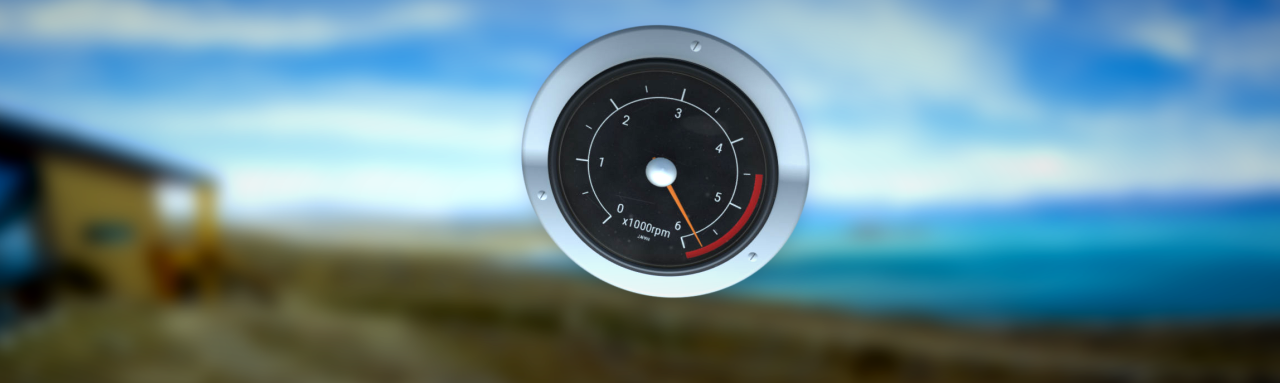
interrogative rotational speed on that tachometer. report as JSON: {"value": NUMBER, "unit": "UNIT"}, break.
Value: {"value": 5750, "unit": "rpm"}
